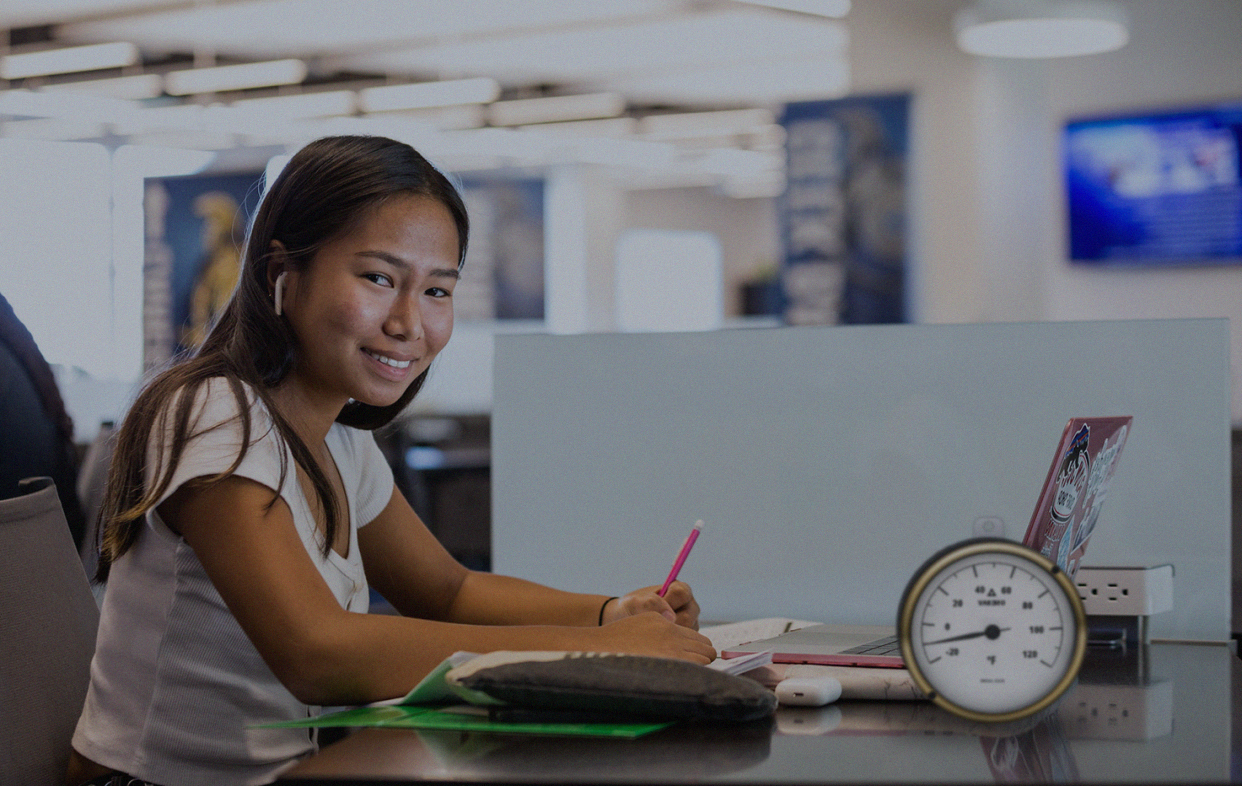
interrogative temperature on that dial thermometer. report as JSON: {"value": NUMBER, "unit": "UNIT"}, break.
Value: {"value": -10, "unit": "°F"}
